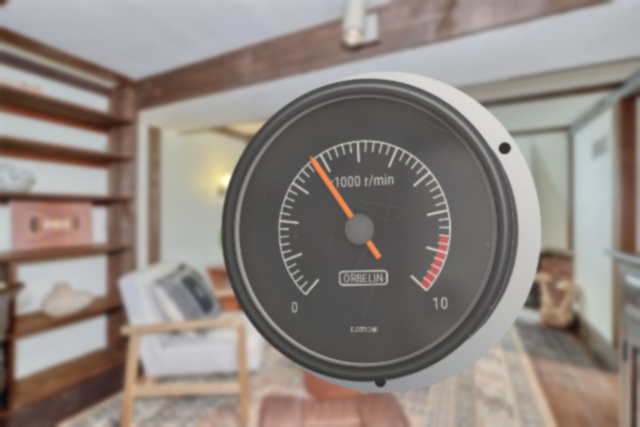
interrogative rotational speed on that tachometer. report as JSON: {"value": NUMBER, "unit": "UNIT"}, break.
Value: {"value": 3800, "unit": "rpm"}
